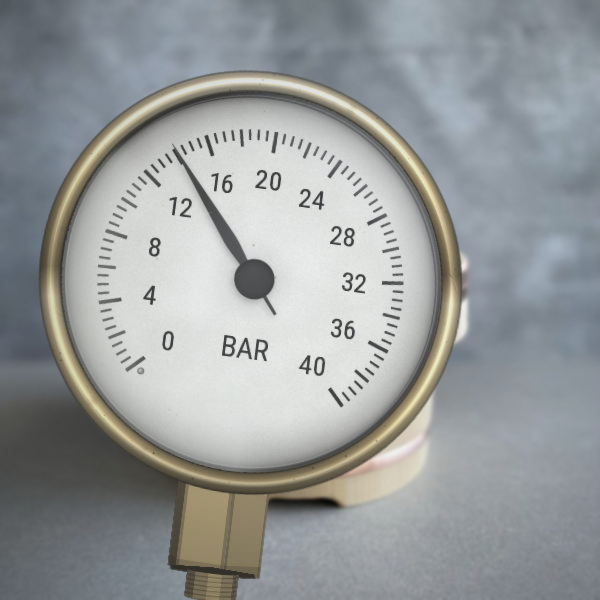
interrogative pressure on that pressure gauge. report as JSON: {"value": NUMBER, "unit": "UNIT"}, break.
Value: {"value": 14, "unit": "bar"}
